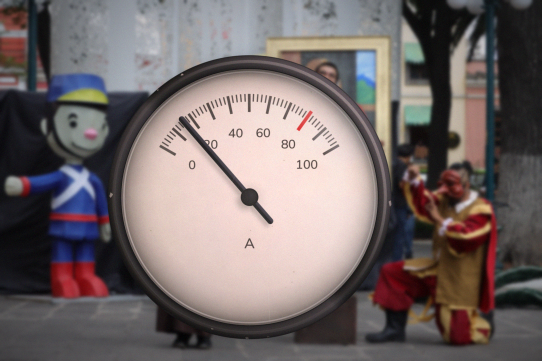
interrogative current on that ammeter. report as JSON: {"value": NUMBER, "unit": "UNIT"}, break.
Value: {"value": 16, "unit": "A"}
